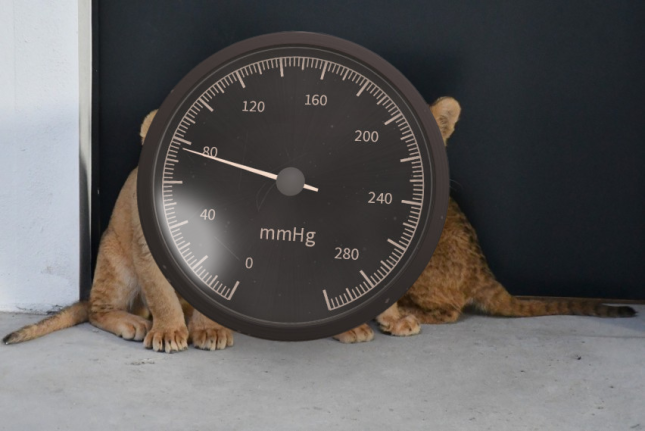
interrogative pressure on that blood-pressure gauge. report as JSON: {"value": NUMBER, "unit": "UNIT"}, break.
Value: {"value": 76, "unit": "mmHg"}
